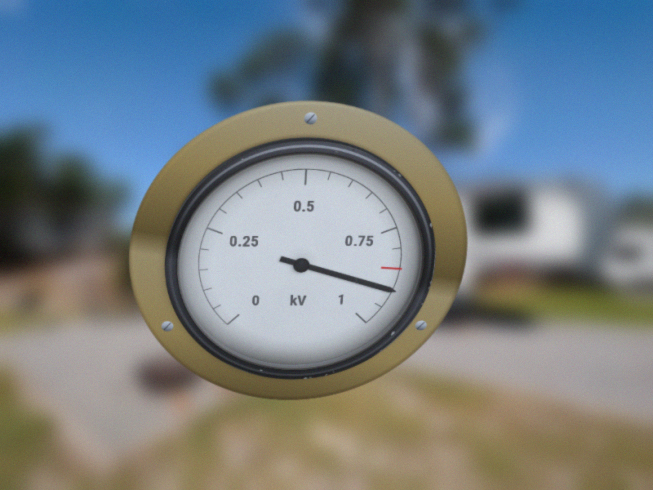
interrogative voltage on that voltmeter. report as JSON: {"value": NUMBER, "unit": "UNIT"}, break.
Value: {"value": 0.9, "unit": "kV"}
